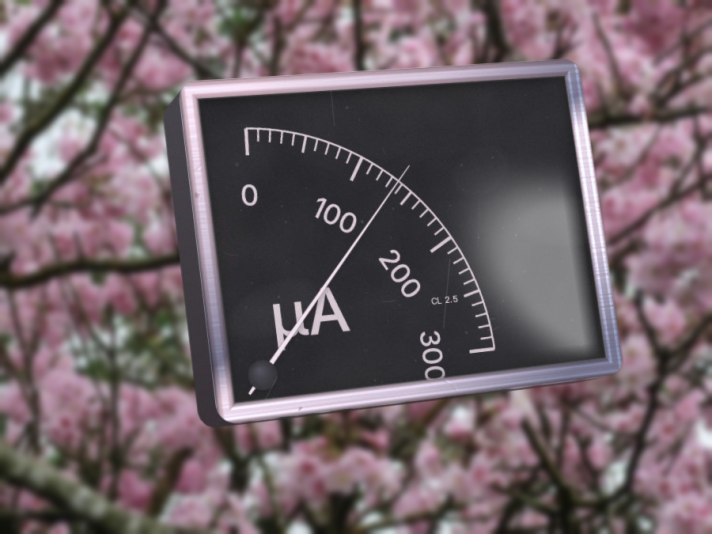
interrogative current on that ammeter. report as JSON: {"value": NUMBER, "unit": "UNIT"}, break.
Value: {"value": 135, "unit": "µA"}
